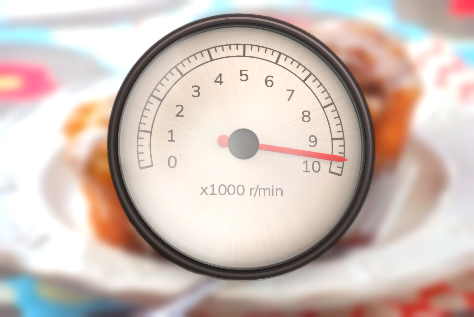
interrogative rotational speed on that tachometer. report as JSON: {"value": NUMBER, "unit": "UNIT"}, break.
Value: {"value": 9600, "unit": "rpm"}
